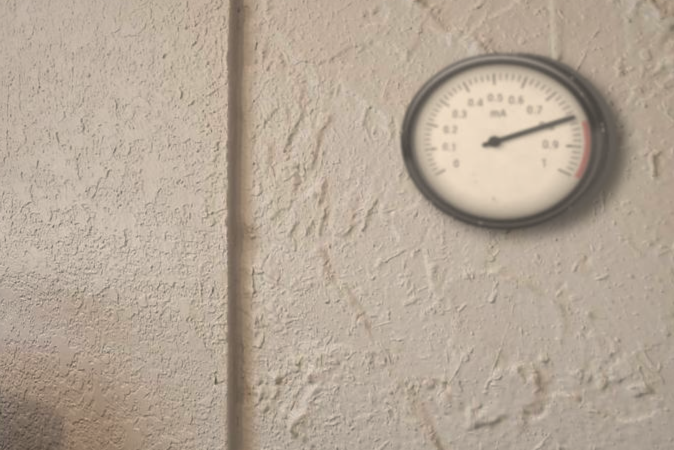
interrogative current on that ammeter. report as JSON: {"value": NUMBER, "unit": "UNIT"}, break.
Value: {"value": 0.8, "unit": "mA"}
